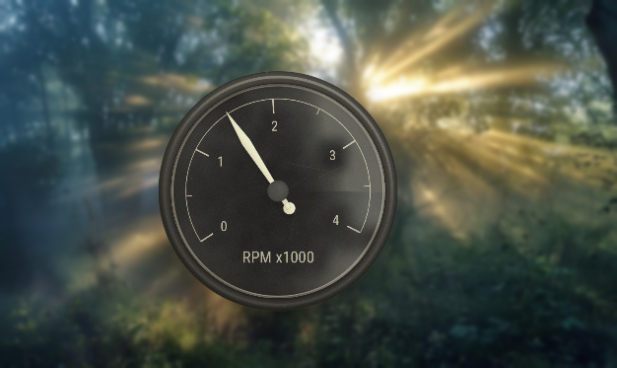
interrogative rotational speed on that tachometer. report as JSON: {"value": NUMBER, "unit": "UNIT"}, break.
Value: {"value": 1500, "unit": "rpm"}
